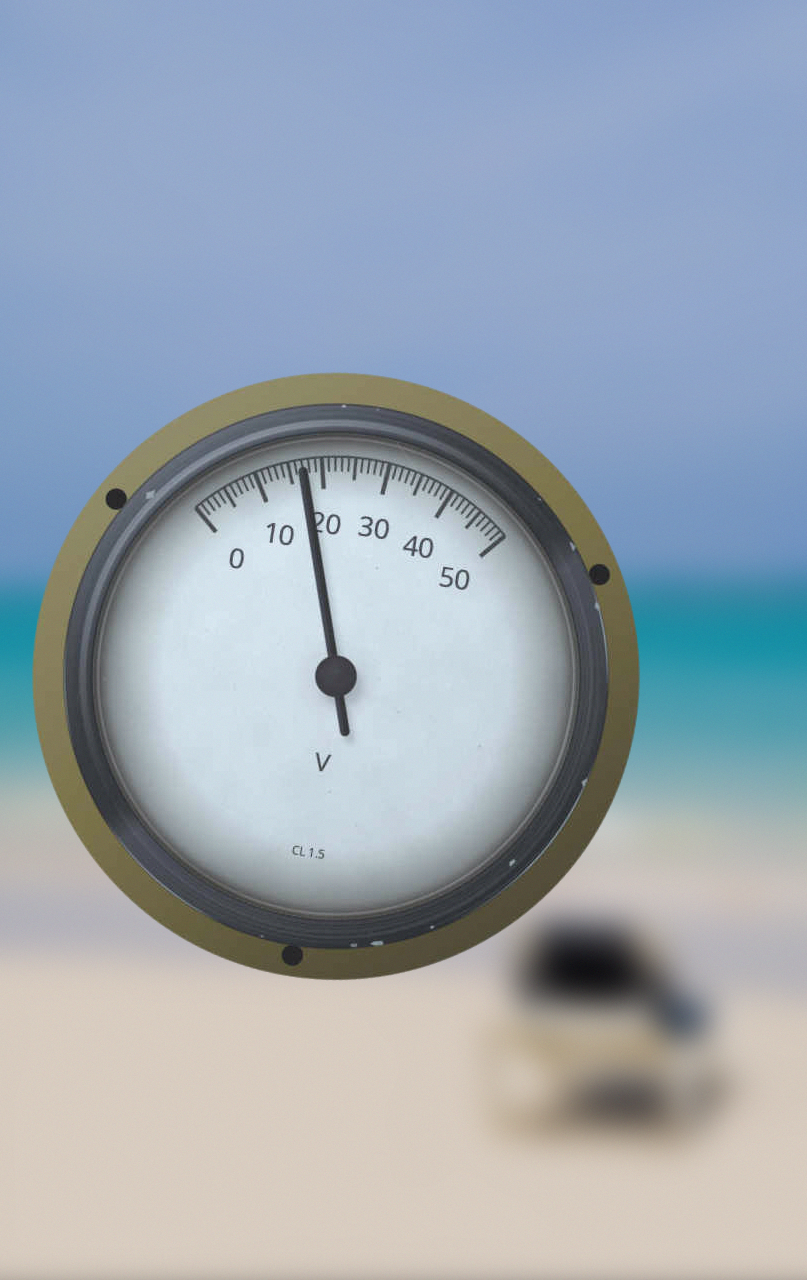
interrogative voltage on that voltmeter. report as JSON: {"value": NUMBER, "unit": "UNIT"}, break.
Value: {"value": 17, "unit": "V"}
